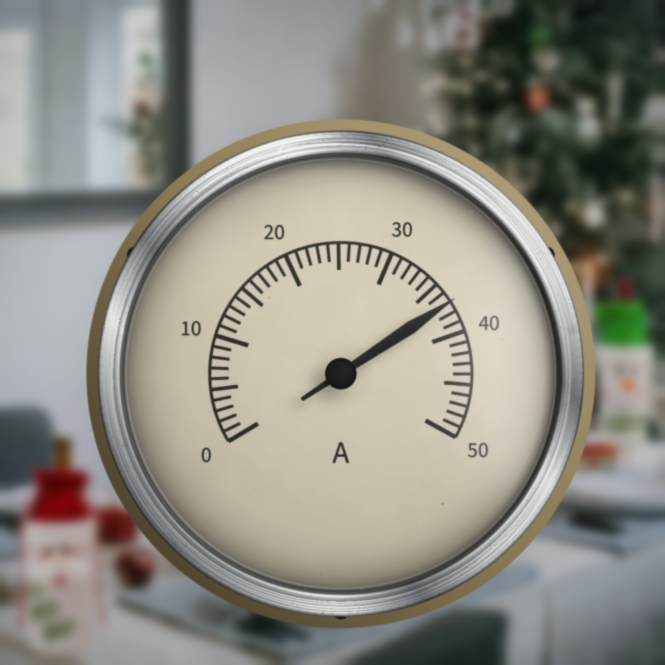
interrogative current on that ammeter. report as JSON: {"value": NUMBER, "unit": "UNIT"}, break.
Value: {"value": 37, "unit": "A"}
